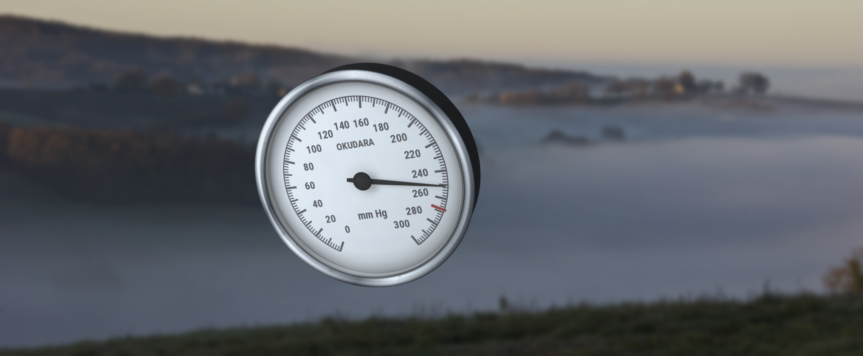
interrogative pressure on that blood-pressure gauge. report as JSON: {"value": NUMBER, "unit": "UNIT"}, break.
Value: {"value": 250, "unit": "mmHg"}
